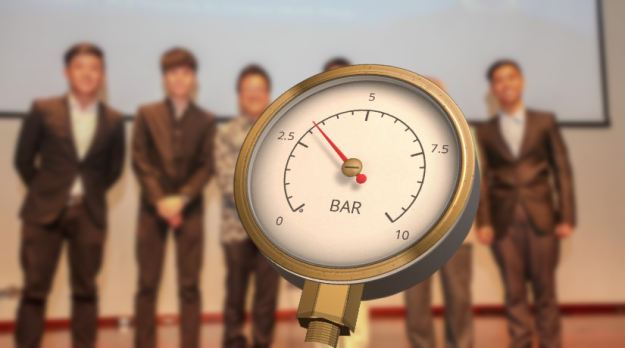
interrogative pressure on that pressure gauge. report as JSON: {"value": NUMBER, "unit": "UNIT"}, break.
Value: {"value": 3.25, "unit": "bar"}
